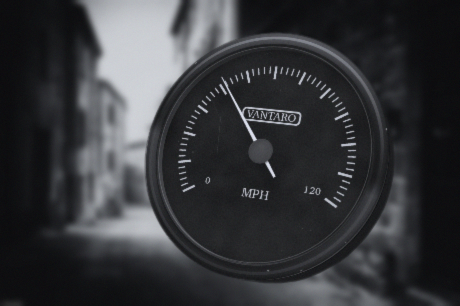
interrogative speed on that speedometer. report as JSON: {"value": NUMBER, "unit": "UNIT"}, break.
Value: {"value": 42, "unit": "mph"}
